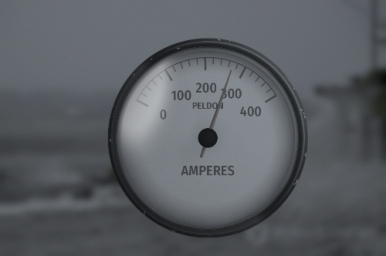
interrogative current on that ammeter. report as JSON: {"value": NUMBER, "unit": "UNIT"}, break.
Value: {"value": 270, "unit": "A"}
